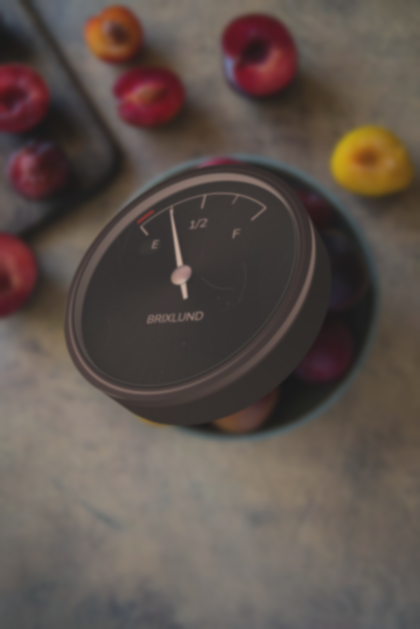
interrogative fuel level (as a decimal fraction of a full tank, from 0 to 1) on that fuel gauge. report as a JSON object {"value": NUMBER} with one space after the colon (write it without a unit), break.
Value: {"value": 0.25}
